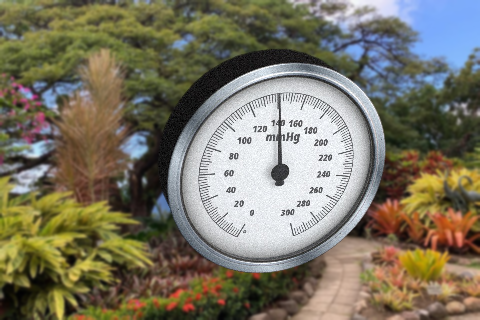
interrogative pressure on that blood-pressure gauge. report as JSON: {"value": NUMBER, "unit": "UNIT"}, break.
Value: {"value": 140, "unit": "mmHg"}
